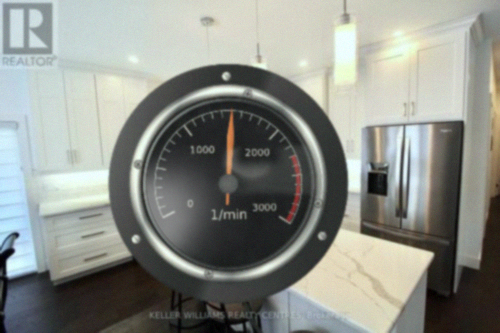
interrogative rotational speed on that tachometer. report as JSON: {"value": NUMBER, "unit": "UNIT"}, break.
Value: {"value": 1500, "unit": "rpm"}
